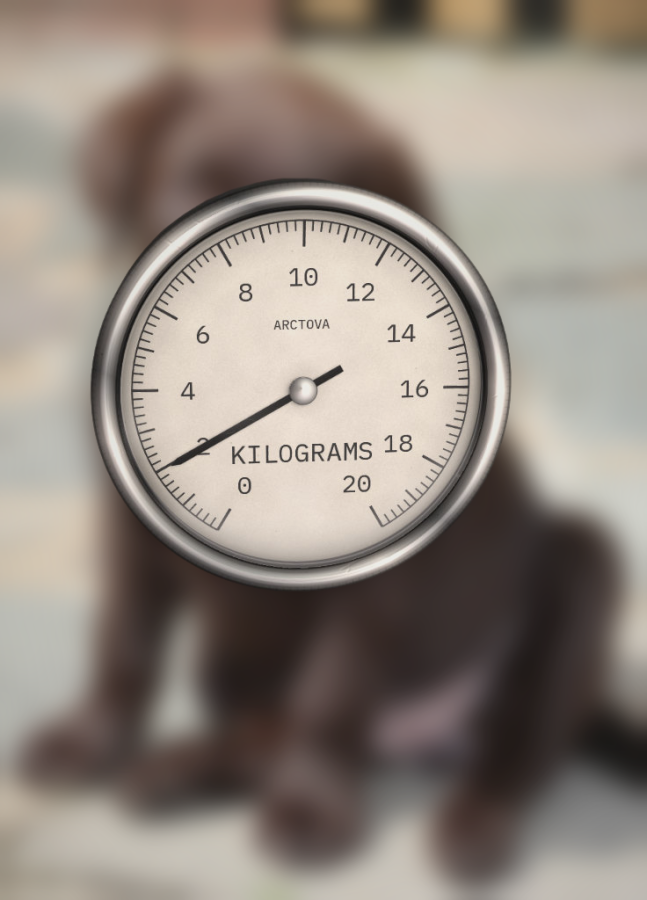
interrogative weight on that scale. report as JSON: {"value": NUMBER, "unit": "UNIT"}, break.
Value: {"value": 2, "unit": "kg"}
